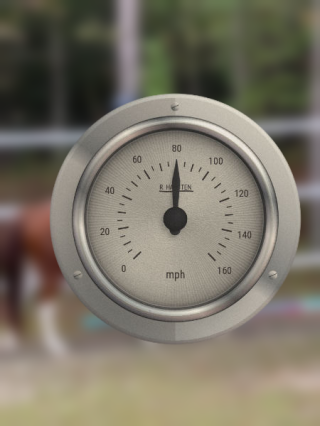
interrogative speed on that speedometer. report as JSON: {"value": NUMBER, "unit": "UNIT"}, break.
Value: {"value": 80, "unit": "mph"}
